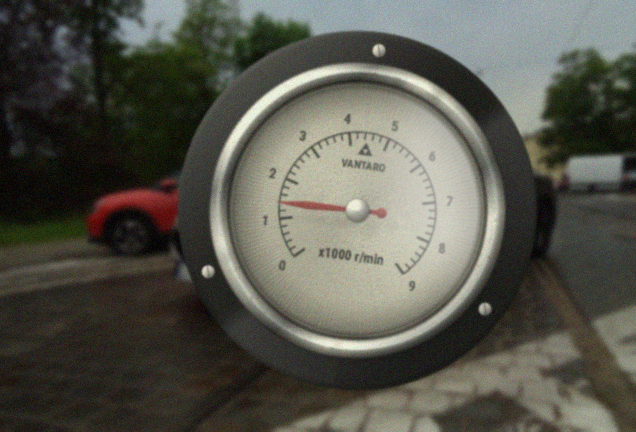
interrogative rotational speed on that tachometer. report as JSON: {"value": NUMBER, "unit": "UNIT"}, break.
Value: {"value": 1400, "unit": "rpm"}
